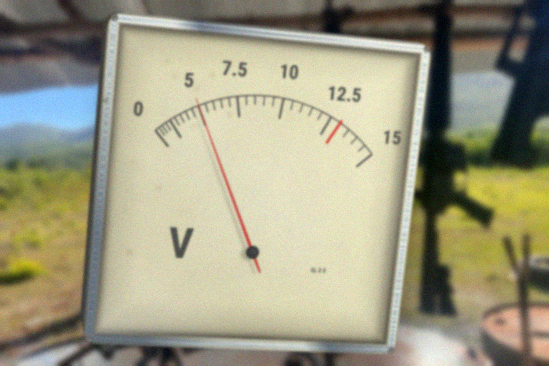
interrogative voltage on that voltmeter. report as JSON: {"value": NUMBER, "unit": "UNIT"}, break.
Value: {"value": 5, "unit": "V"}
